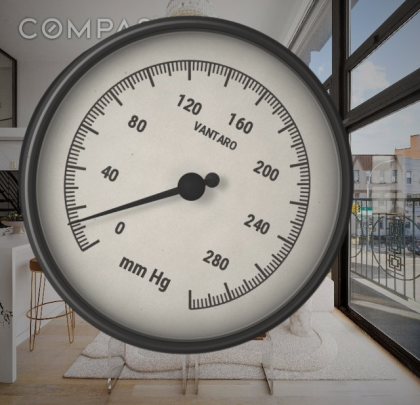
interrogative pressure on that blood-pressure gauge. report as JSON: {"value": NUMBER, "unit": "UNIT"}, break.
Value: {"value": 14, "unit": "mmHg"}
